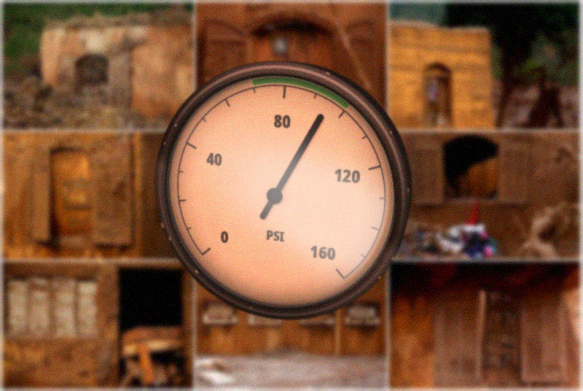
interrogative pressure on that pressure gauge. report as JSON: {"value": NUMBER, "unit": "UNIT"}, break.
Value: {"value": 95, "unit": "psi"}
